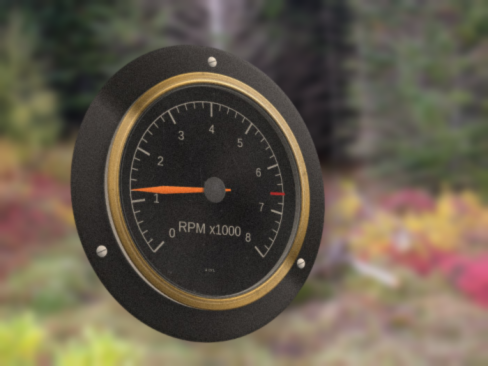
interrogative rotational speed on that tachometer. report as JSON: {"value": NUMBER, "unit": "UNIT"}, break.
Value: {"value": 1200, "unit": "rpm"}
